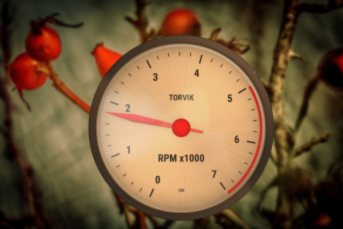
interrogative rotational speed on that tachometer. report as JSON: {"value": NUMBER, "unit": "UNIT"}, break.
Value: {"value": 1800, "unit": "rpm"}
